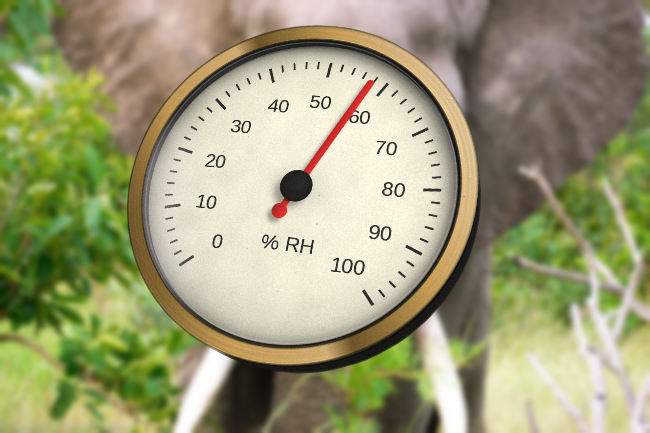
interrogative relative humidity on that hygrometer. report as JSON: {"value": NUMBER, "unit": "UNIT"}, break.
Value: {"value": 58, "unit": "%"}
